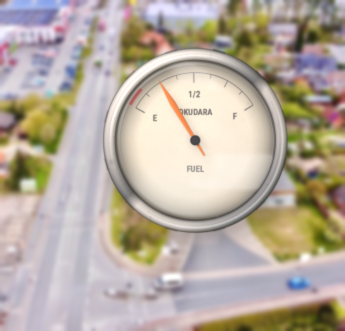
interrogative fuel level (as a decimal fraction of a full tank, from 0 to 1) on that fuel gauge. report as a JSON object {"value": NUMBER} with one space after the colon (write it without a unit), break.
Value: {"value": 0.25}
